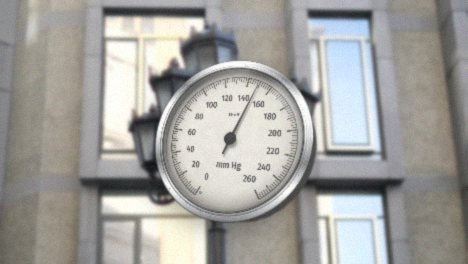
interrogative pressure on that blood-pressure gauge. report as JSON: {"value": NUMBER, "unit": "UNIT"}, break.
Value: {"value": 150, "unit": "mmHg"}
